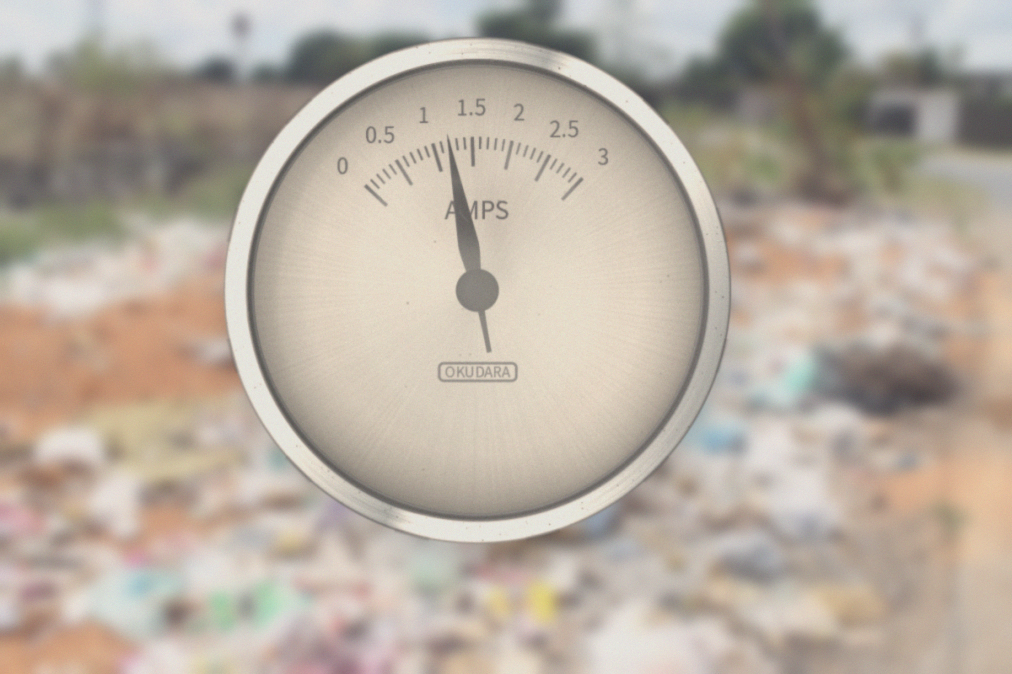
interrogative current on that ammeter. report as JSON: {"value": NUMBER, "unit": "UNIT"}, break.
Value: {"value": 1.2, "unit": "A"}
